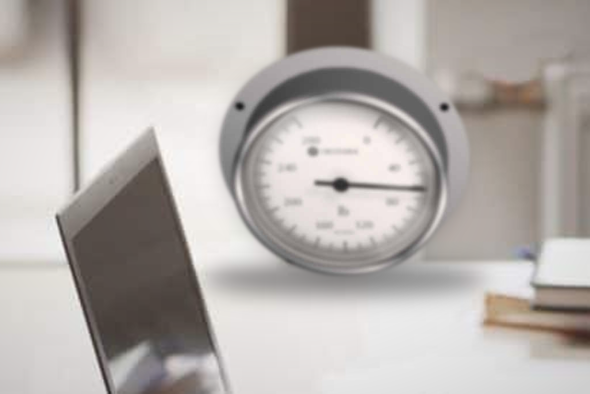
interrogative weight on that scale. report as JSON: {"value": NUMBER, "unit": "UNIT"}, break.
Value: {"value": 60, "unit": "lb"}
